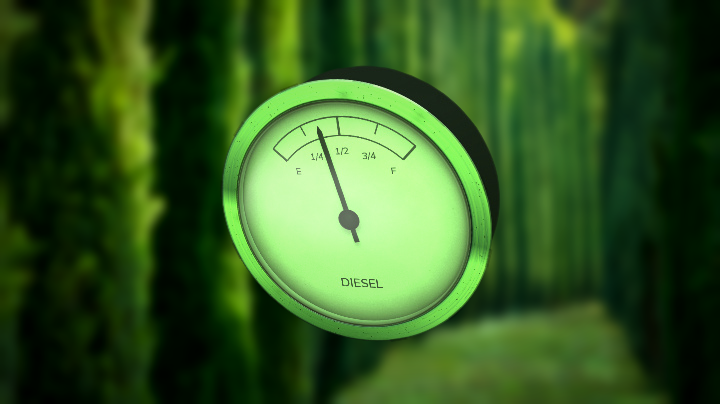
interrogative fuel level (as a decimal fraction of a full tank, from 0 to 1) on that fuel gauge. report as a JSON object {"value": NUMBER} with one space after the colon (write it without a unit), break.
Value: {"value": 0.375}
